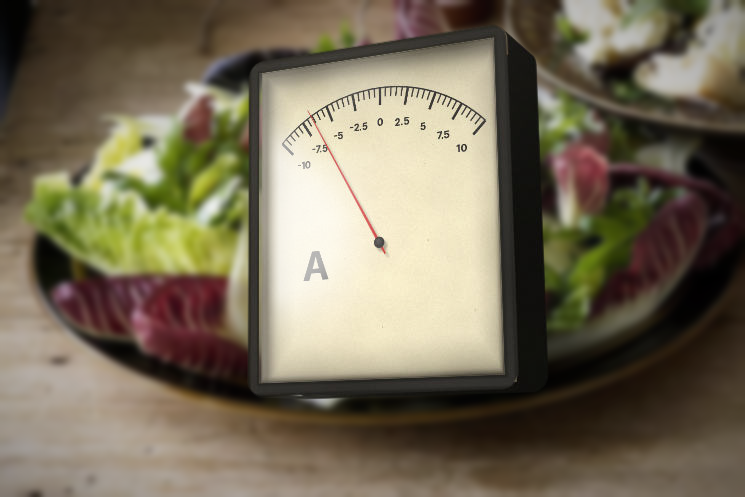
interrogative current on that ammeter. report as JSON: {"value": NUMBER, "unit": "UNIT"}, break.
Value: {"value": -6.5, "unit": "A"}
